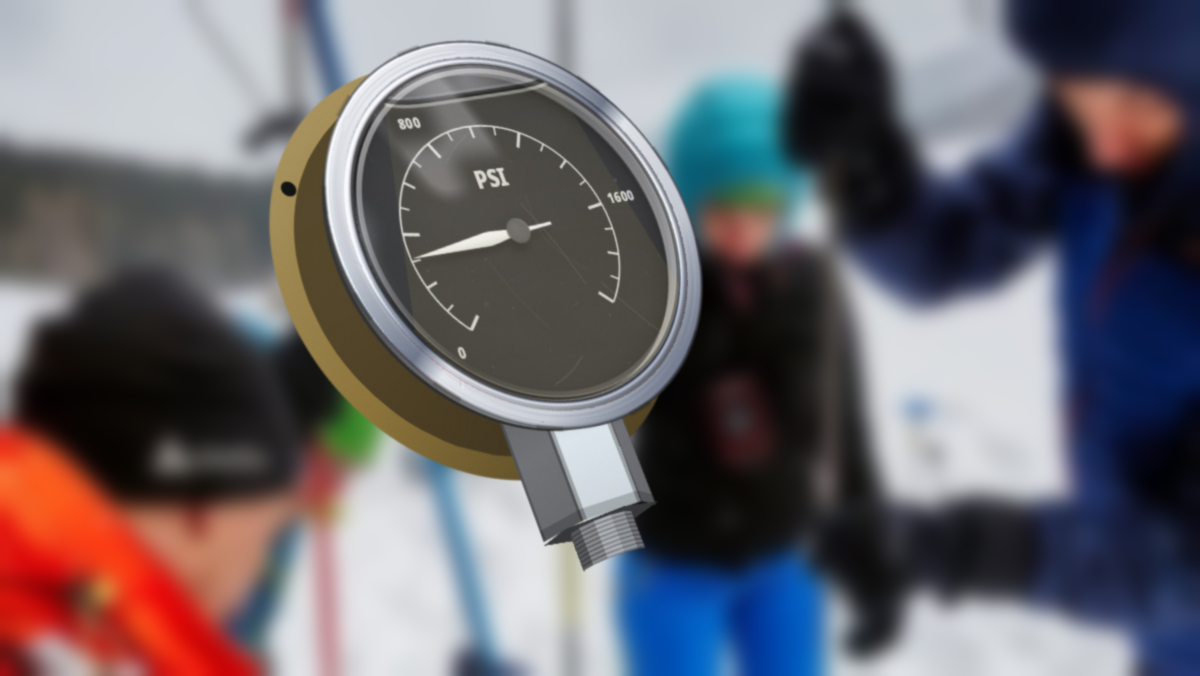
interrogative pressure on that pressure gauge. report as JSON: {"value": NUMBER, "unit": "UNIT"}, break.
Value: {"value": 300, "unit": "psi"}
